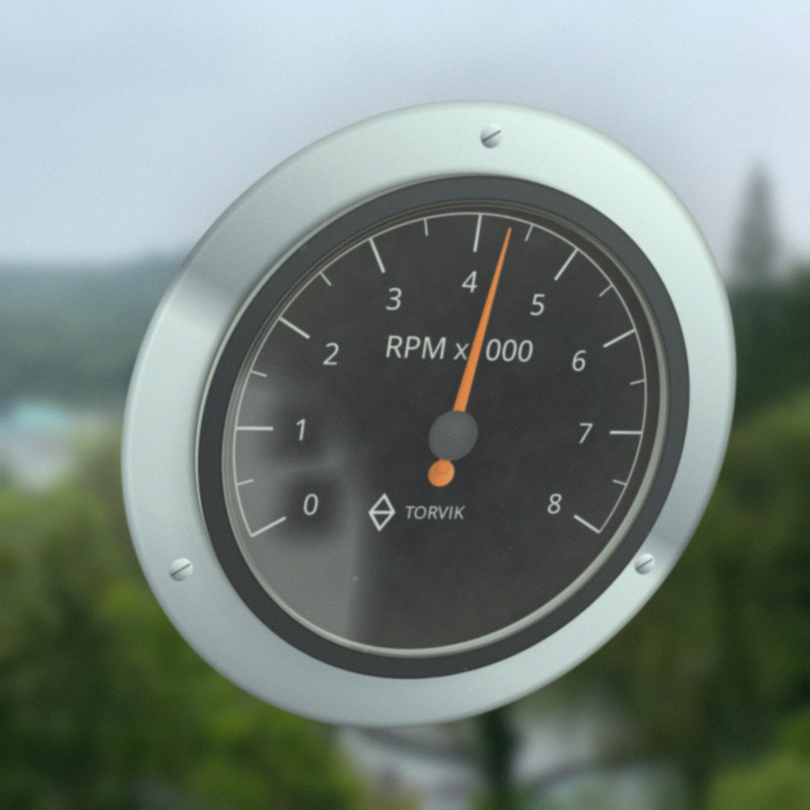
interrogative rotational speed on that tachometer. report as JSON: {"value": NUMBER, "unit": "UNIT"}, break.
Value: {"value": 4250, "unit": "rpm"}
